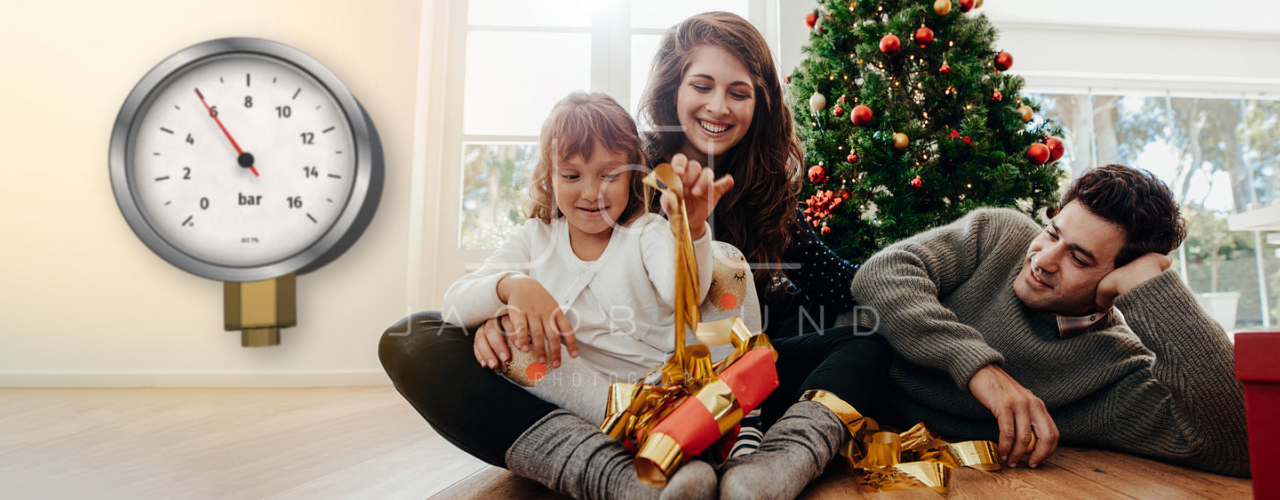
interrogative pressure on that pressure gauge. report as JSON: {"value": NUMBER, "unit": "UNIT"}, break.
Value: {"value": 6, "unit": "bar"}
